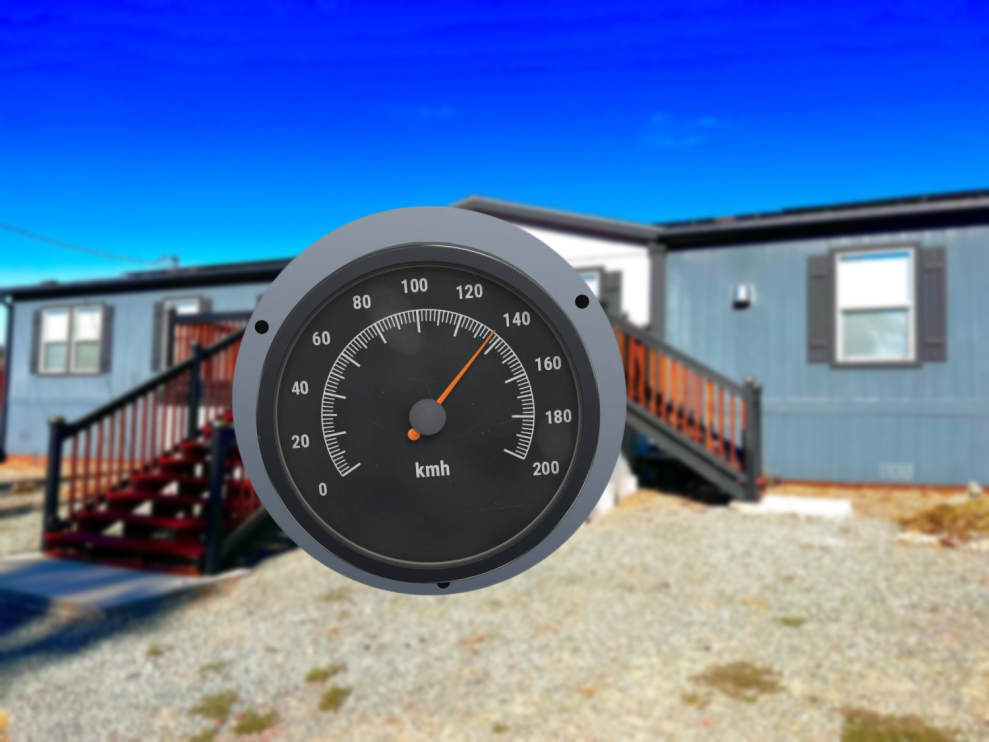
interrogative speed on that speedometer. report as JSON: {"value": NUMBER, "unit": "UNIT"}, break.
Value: {"value": 136, "unit": "km/h"}
